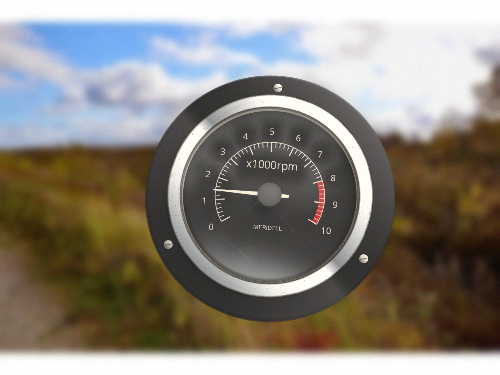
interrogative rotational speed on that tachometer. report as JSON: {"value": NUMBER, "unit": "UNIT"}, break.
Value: {"value": 1400, "unit": "rpm"}
